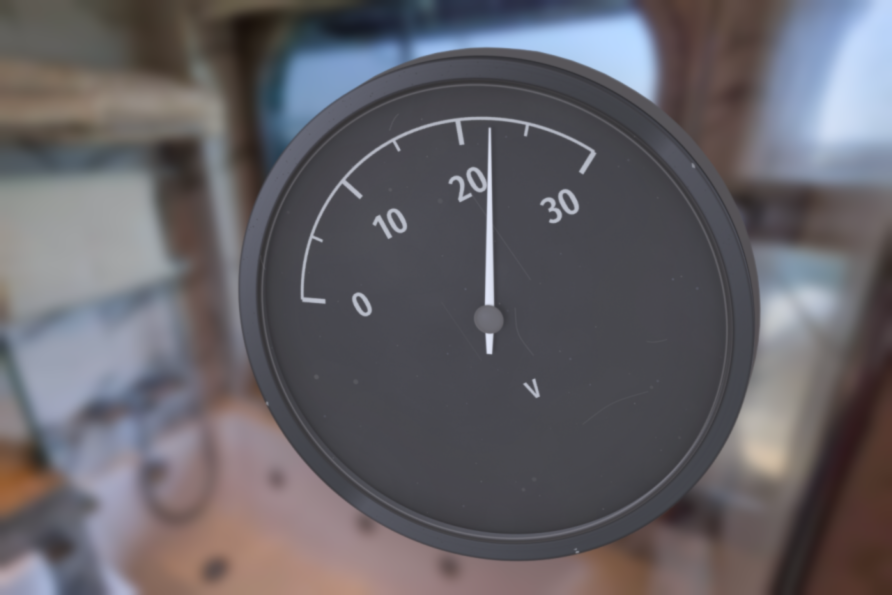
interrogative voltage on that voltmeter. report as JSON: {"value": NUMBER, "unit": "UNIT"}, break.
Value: {"value": 22.5, "unit": "V"}
